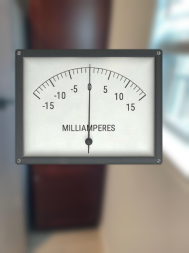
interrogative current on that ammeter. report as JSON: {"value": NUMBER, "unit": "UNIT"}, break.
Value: {"value": 0, "unit": "mA"}
